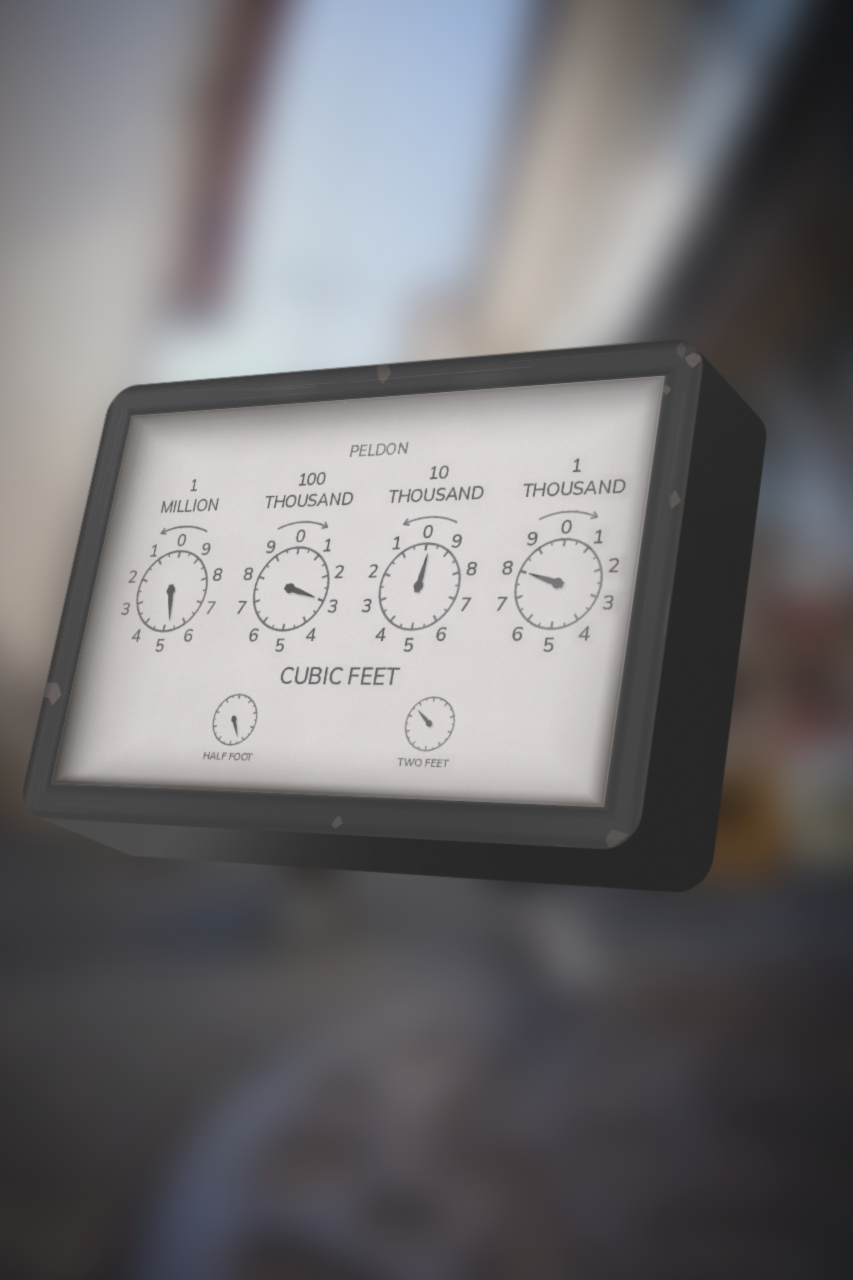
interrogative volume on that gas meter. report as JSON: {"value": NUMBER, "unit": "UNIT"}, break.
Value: {"value": 529800, "unit": "ft³"}
